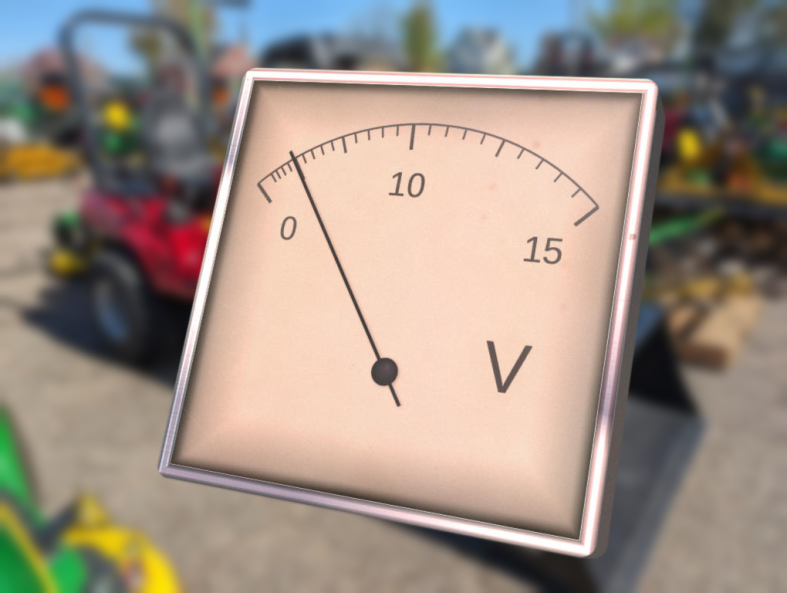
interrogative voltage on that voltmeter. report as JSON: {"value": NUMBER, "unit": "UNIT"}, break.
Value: {"value": 5, "unit": "V"}
